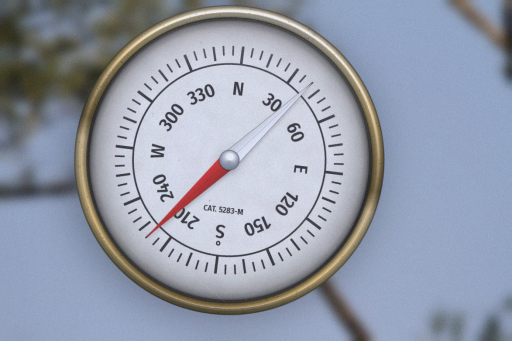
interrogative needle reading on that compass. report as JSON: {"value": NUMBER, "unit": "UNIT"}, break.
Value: {"value": 220, "unit": "°"}
